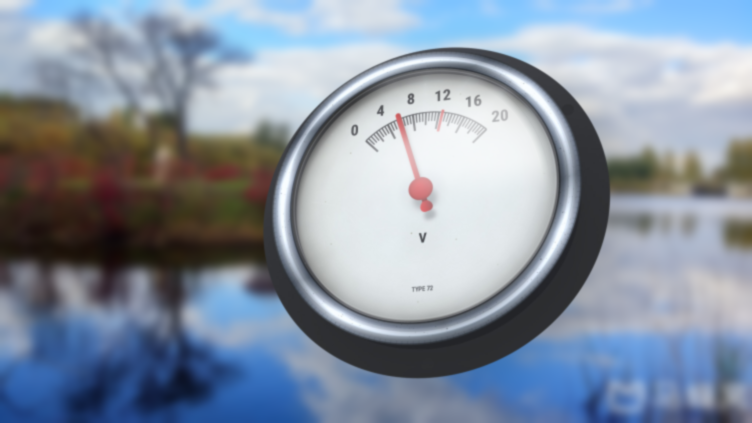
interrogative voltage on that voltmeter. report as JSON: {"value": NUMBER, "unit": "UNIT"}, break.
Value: {"value": 6, "unit": "V"}
